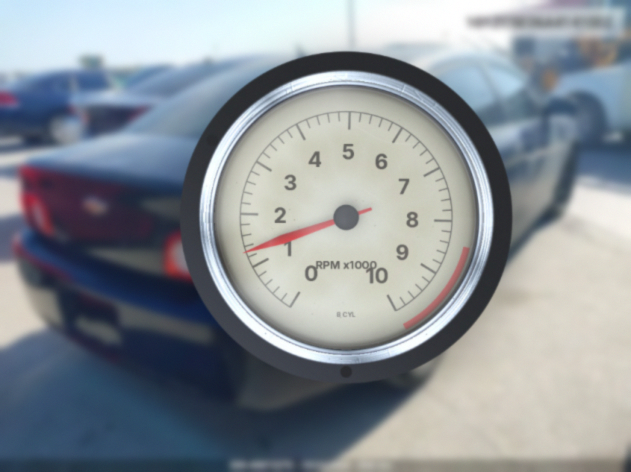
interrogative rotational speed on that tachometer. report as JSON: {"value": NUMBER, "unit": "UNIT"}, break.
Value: {"value": 1300, "unit": "rpm"}
